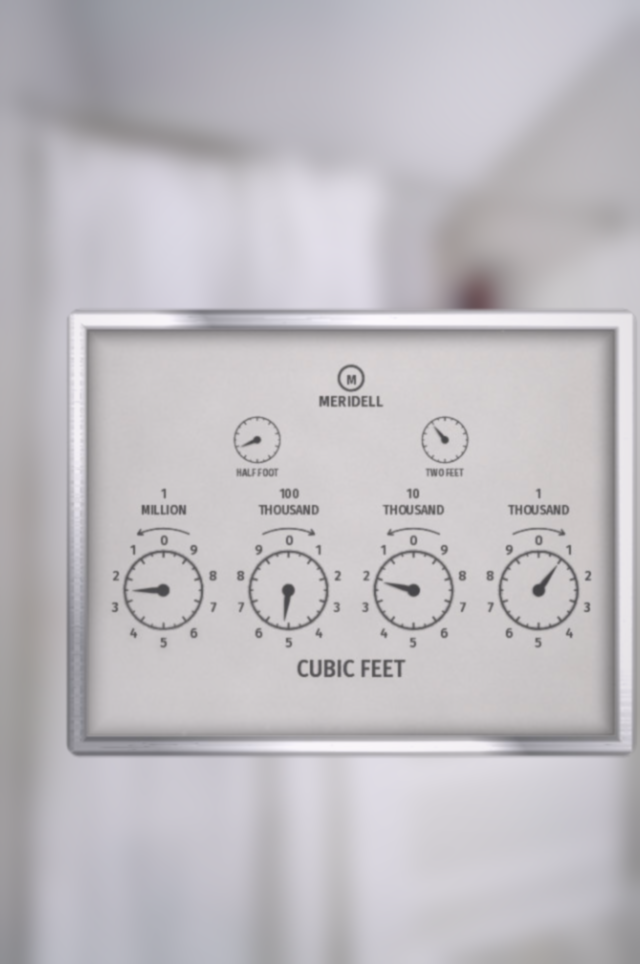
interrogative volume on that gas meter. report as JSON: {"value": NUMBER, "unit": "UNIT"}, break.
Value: {"value": 252100, "unit": "ft³"}
